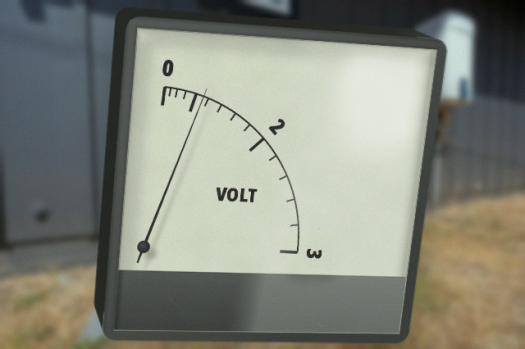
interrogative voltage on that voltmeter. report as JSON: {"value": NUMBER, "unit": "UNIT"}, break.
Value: {"value": 1.1, "unit": "V"}
